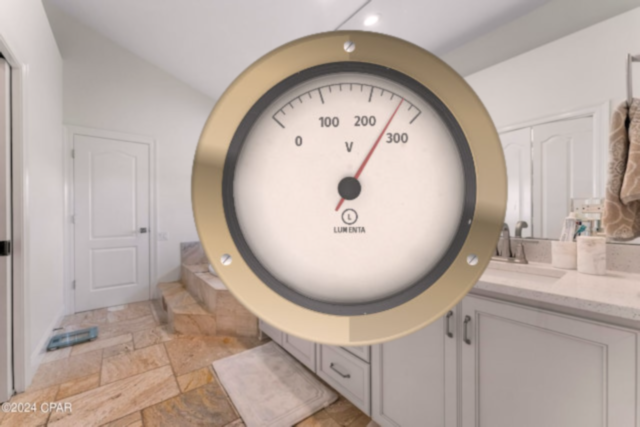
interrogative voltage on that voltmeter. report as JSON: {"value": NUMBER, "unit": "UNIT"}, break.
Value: {"value": 260, "unit": "V"}
